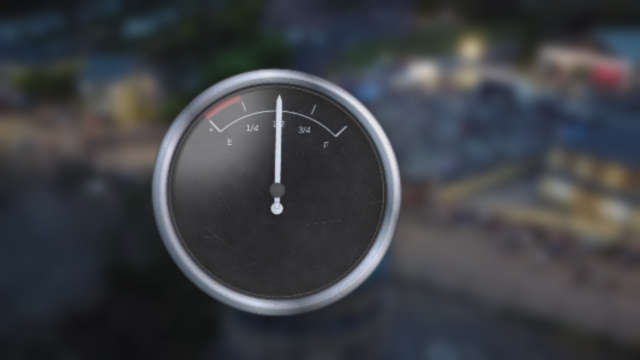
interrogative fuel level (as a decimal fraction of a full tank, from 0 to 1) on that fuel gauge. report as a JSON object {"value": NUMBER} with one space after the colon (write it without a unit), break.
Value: {"value": 0.5}
